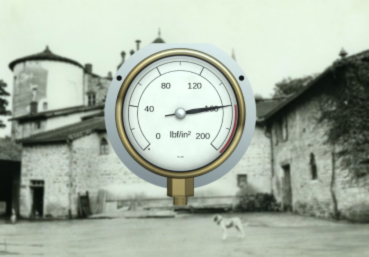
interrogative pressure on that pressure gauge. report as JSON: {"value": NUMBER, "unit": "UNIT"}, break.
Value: {"value": 160, "unit": "psi"}
